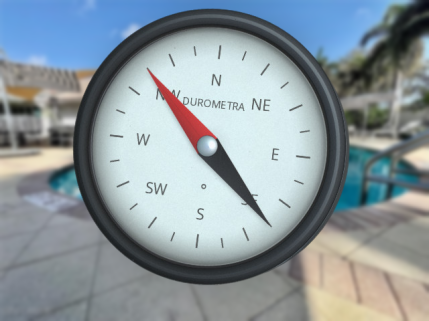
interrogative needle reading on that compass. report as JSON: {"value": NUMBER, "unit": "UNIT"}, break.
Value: {"value": 315, "unit": "°"}
